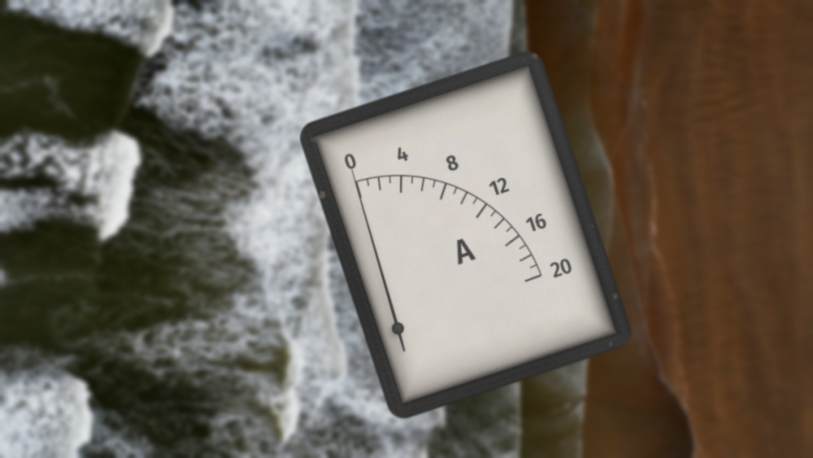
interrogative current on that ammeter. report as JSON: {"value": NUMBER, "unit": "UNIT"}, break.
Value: {"value": 0, "unit": "A"}
